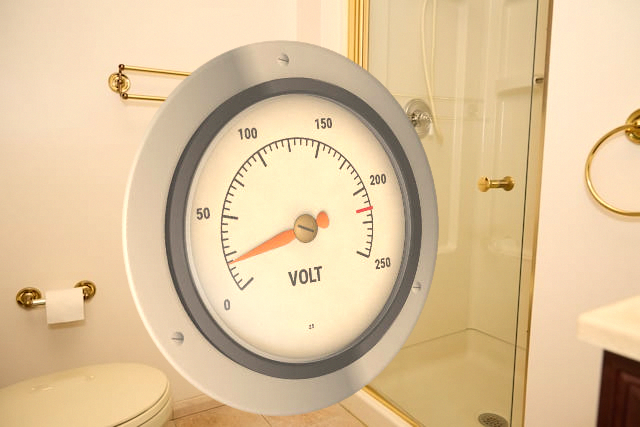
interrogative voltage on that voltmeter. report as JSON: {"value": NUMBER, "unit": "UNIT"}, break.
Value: {"value": 20, "unit": "V"}
